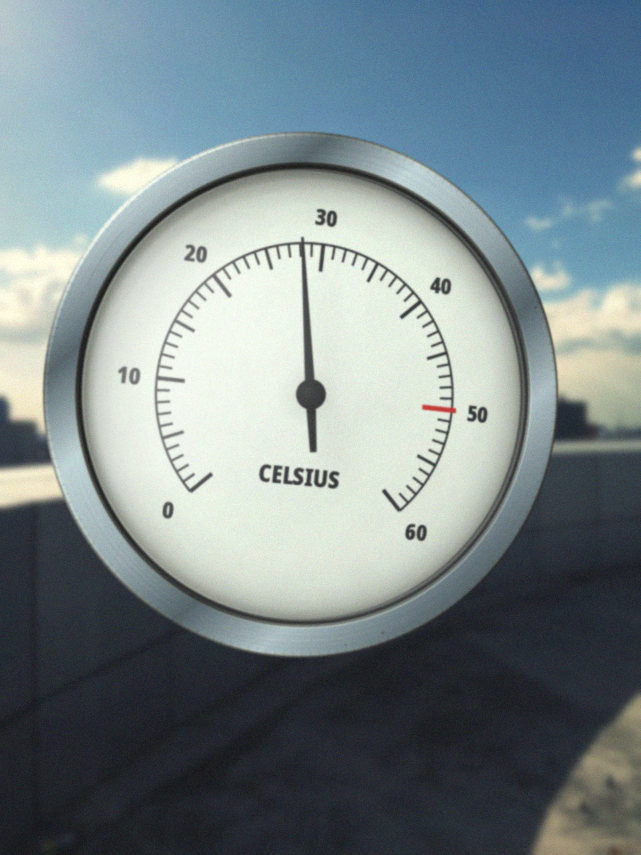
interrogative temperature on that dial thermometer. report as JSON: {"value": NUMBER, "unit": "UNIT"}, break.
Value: {"value": 28, "unit": "°C"}
